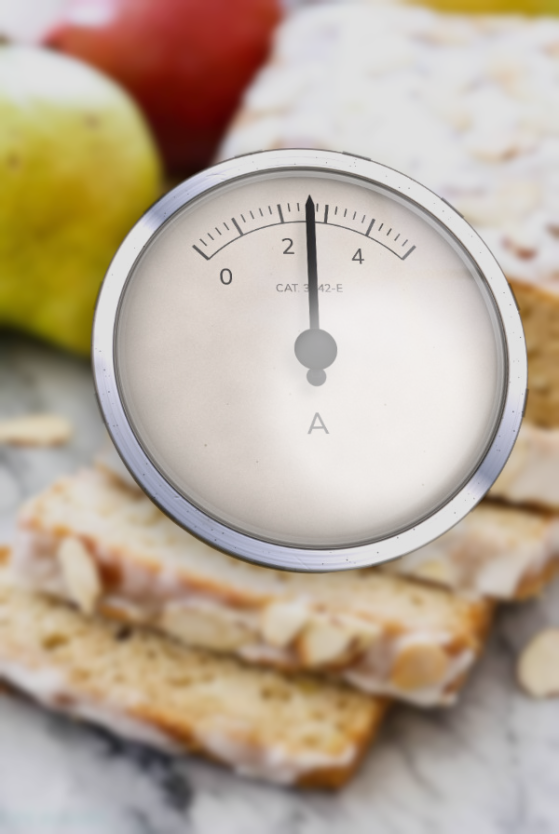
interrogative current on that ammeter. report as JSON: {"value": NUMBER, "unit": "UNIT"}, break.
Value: {"value": 2.6, "unit": "A"}
